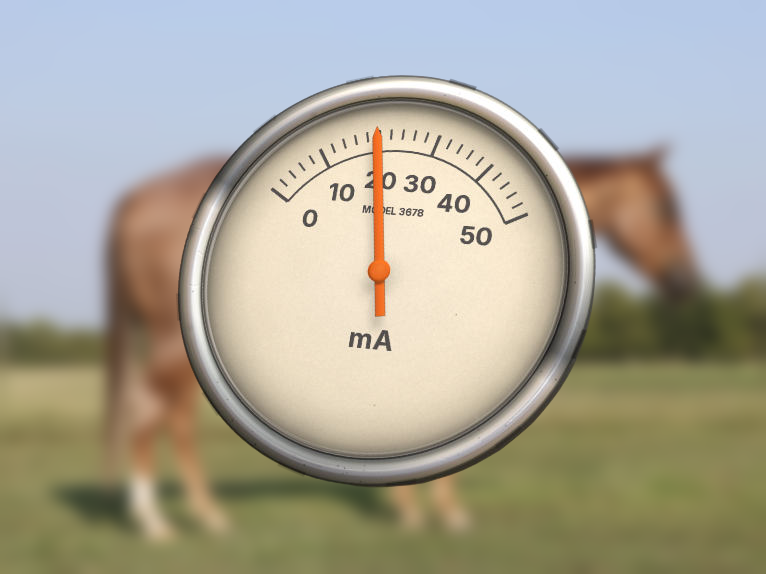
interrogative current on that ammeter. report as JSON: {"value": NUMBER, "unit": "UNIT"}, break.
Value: {"value": 20, "unit": "mA"}
